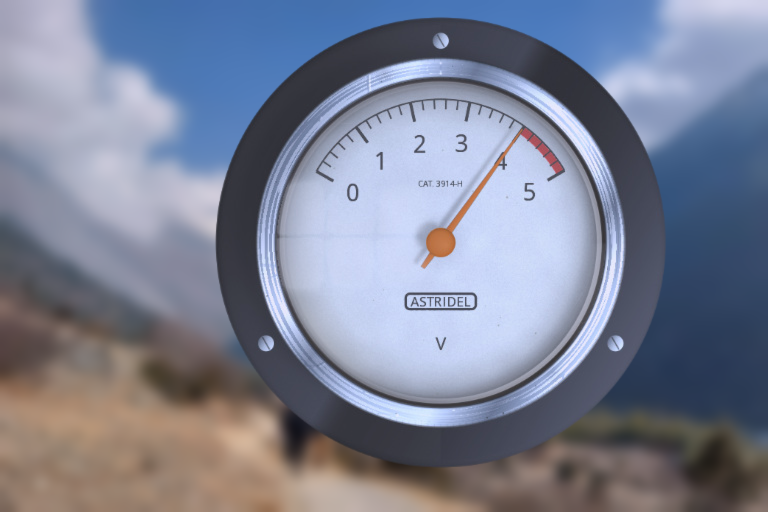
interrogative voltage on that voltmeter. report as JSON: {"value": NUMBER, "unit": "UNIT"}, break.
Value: {"value": 4, "unit": "V"}
